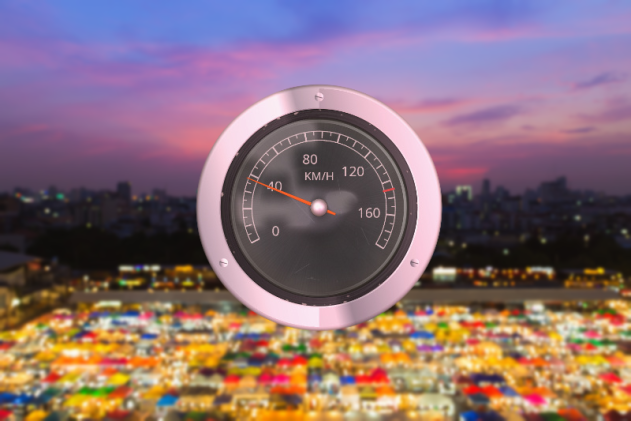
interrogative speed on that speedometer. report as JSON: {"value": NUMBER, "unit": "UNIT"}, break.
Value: {"value": 37.5, "unit": "km/h"}
